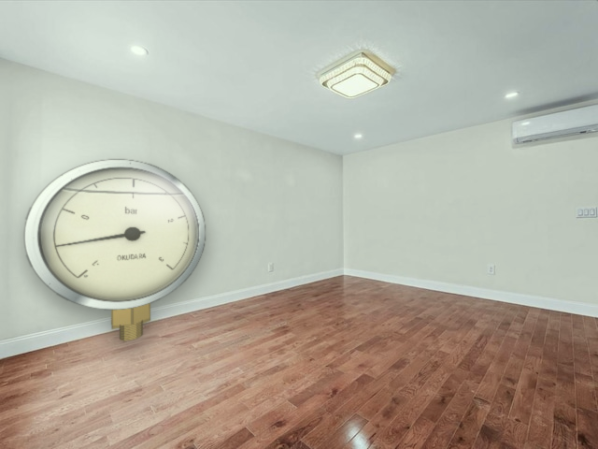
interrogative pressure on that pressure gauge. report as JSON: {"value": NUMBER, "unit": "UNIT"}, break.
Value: {"value": -0.5, "unit": "bar"}
